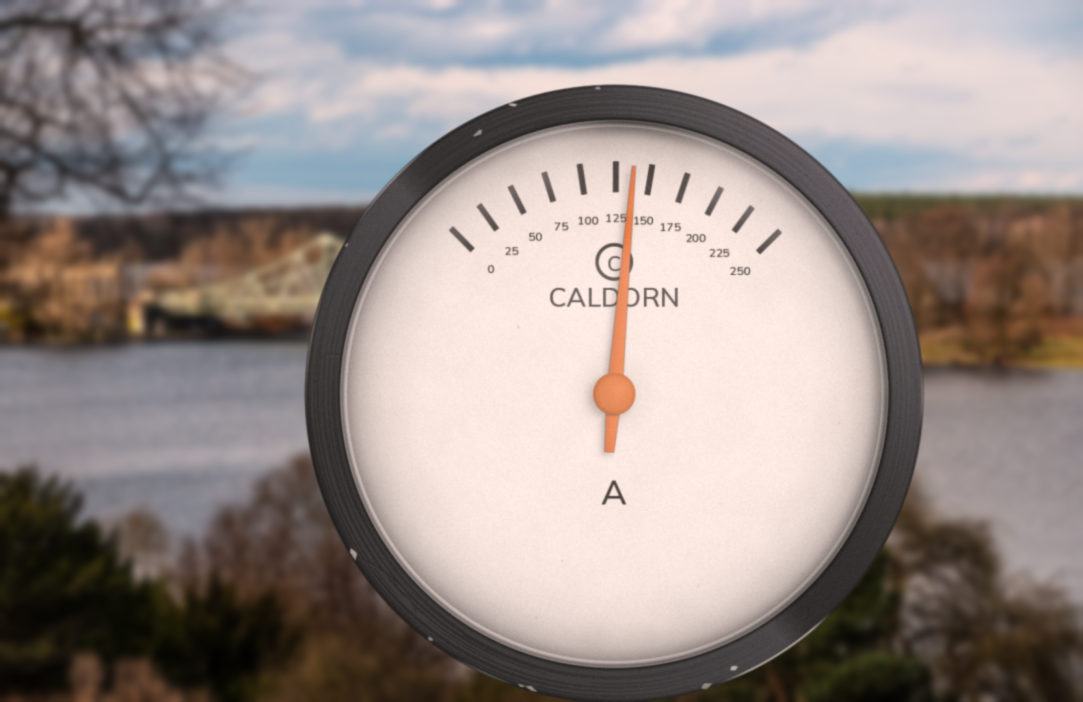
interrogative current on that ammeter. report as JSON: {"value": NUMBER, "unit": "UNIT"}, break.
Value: {"value": 137.5, "unit": "A"}
